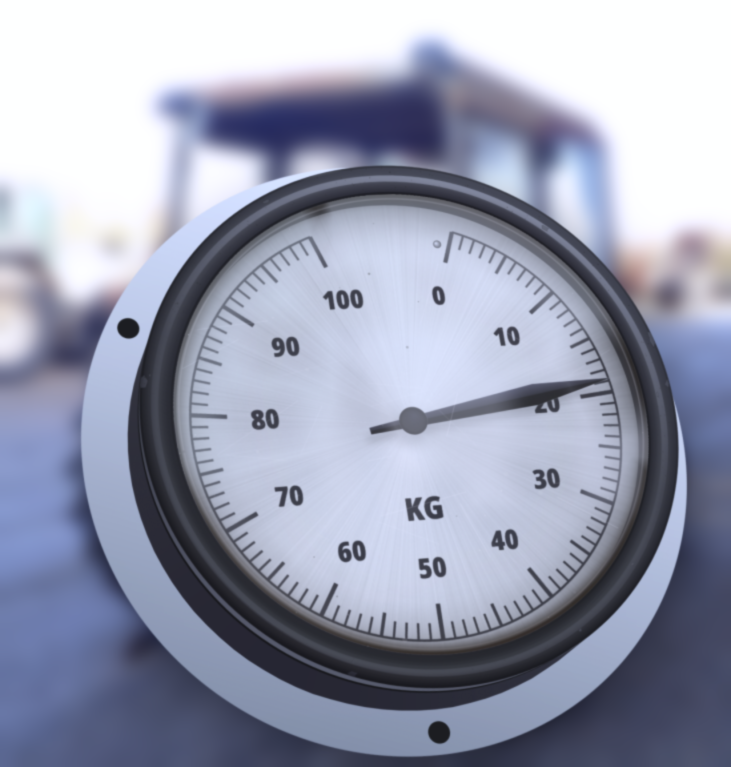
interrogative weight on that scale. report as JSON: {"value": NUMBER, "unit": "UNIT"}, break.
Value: {"value": 19, "unit": "kg"}
